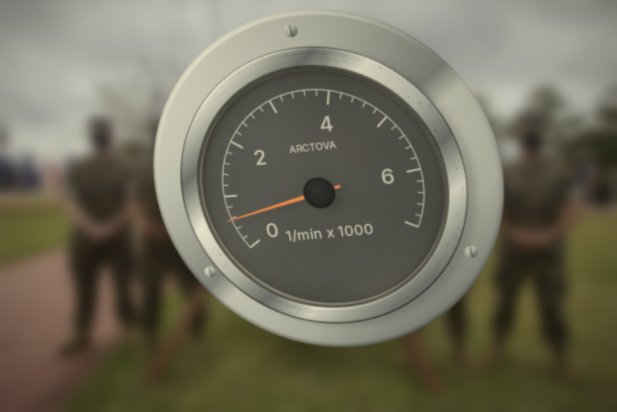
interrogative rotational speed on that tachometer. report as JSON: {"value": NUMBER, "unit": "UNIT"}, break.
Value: {"value": 600, "unit": "rpm"}
